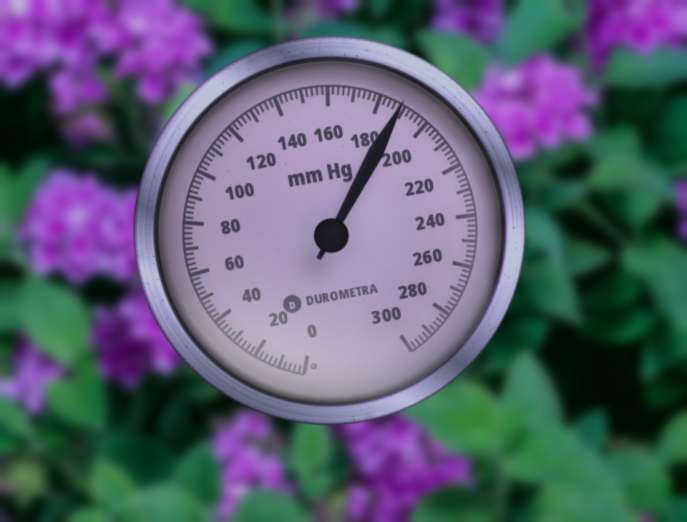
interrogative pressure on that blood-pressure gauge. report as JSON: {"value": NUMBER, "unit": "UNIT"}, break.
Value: {"value": 188, "unit": "mmHg"}
